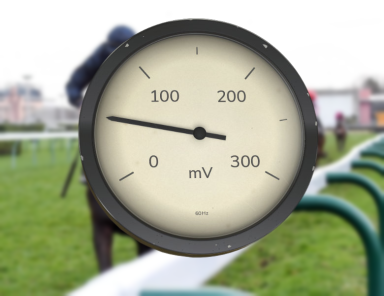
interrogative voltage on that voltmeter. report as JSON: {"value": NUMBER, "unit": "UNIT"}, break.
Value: {"value": 50, "unit": "mV"}
